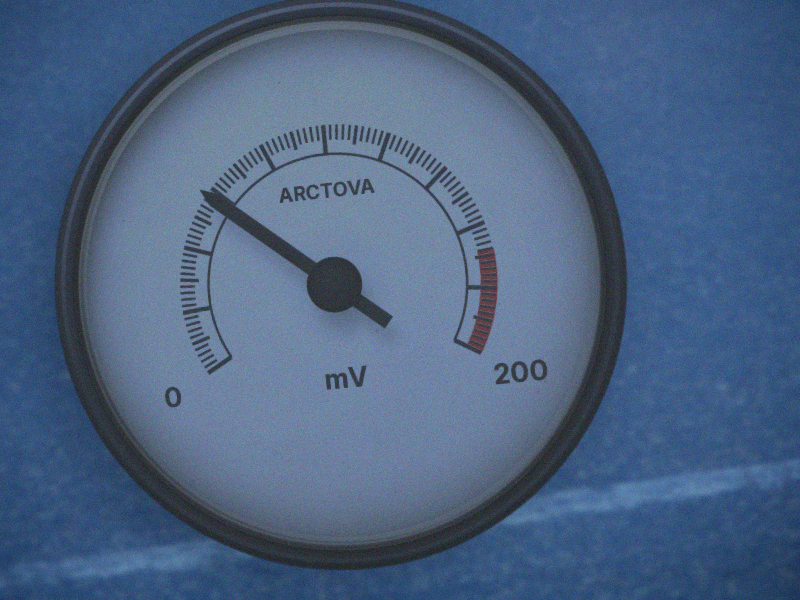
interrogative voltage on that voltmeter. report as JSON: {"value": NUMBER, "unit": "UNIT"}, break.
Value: {"value": 58, "unit": "mV"}
